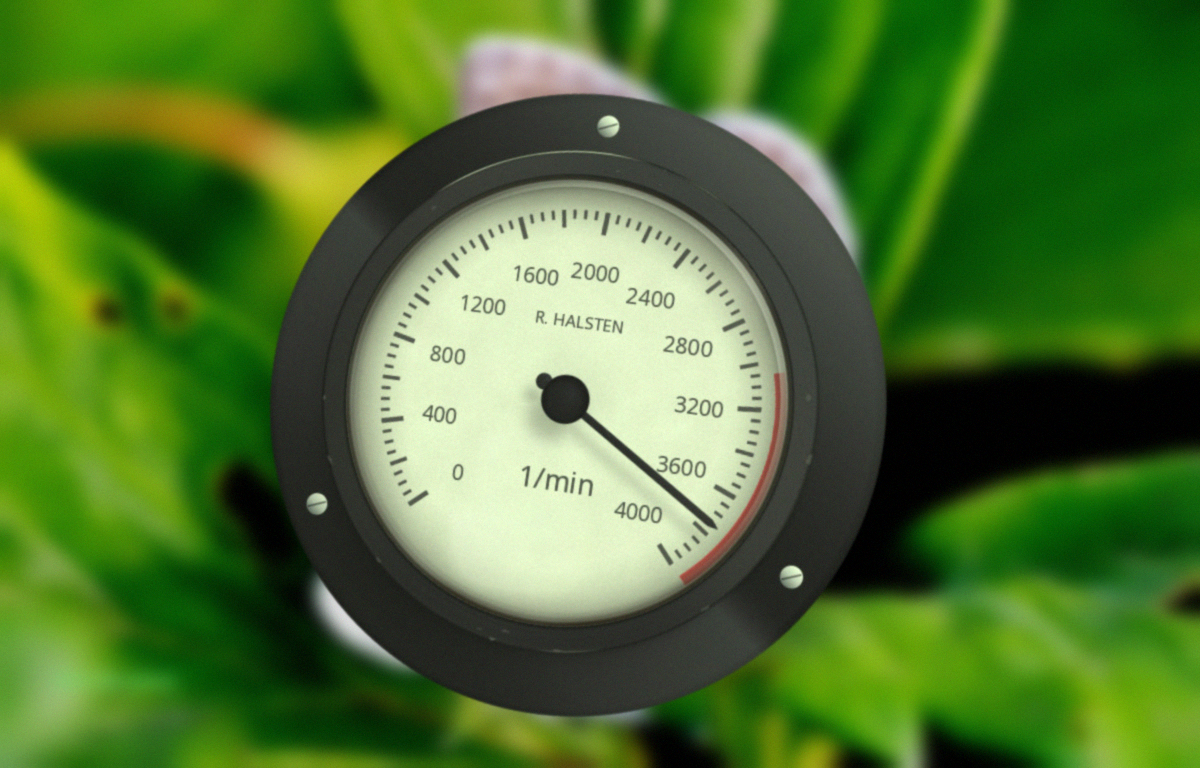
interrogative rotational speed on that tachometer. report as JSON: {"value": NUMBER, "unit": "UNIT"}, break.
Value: {"value": 3750, "unit": "rpm"}
